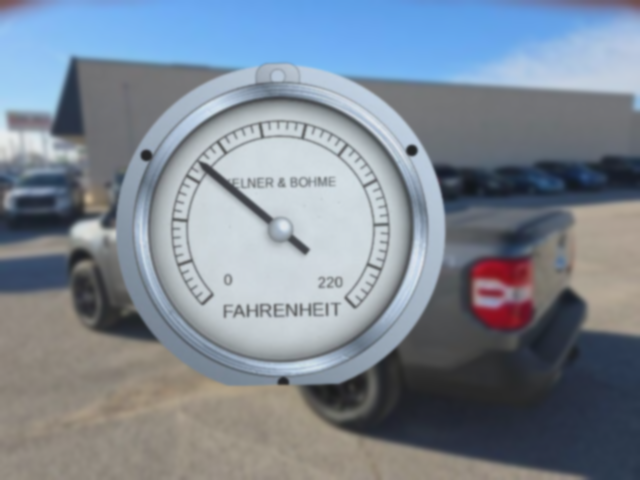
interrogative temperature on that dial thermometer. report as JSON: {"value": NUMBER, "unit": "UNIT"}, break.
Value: {"value": 68, "unit": "°F"}
